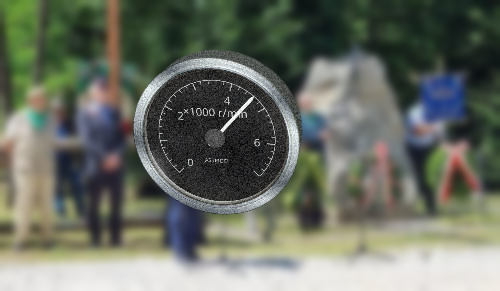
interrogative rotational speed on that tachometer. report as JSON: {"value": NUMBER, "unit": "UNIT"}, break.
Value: {"value": 4600, "unit": "rpm"}
